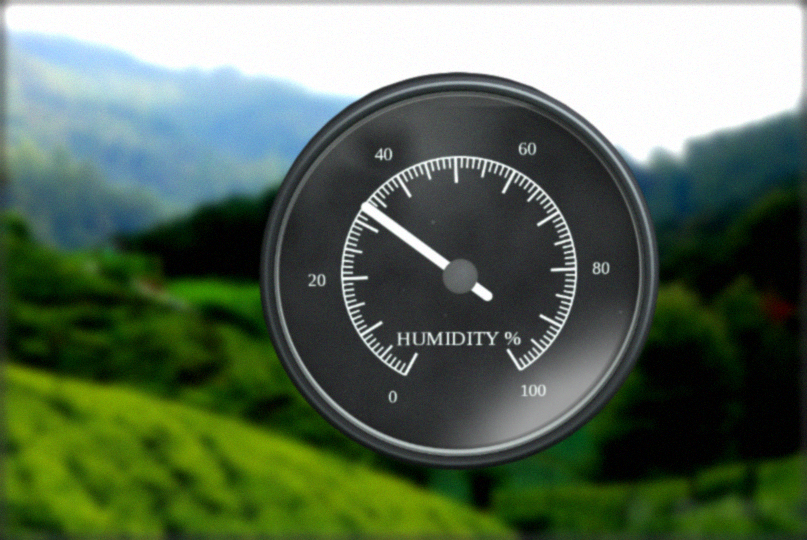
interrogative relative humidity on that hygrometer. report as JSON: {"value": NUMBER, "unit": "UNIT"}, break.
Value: {"value": 33, "unit": "%"}
